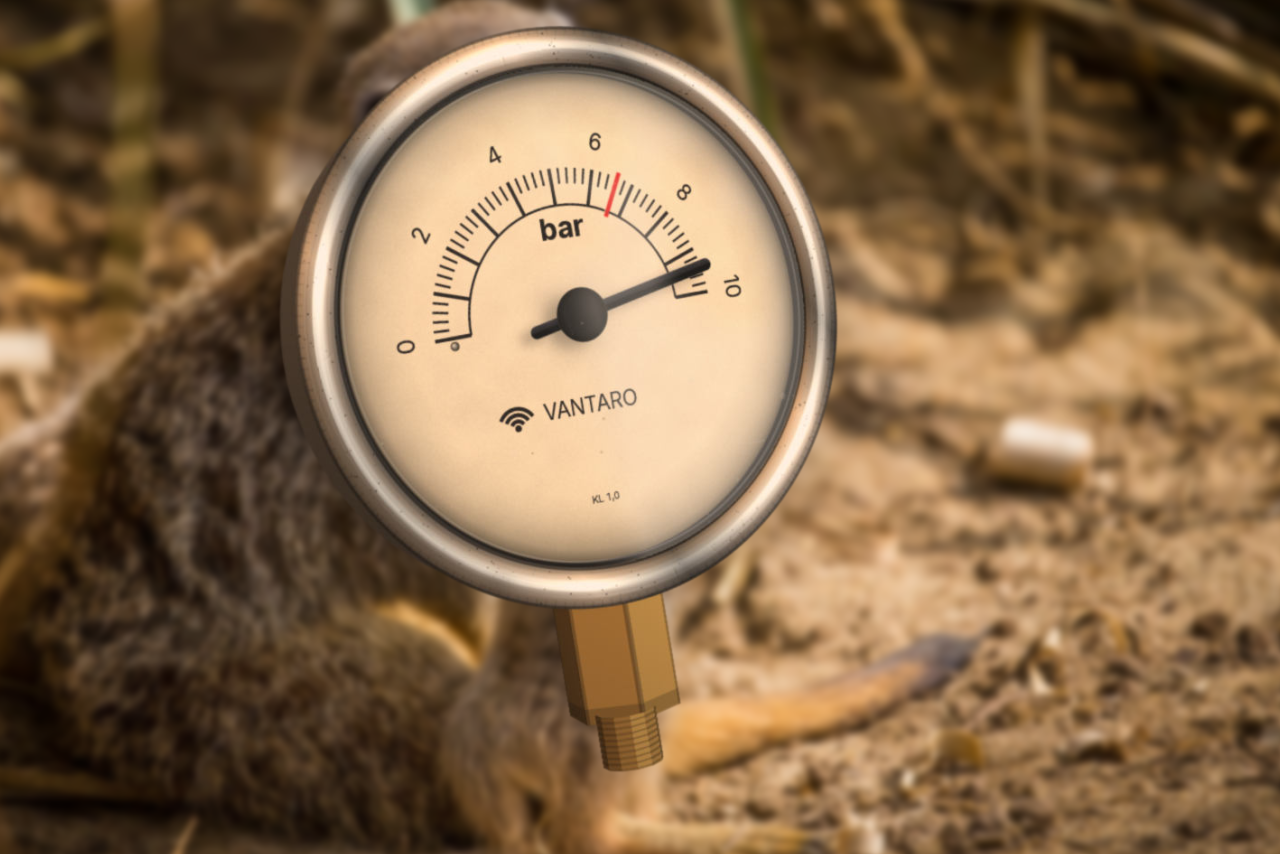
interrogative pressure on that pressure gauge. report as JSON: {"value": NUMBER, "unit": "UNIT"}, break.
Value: {"value": 9.4, "unit": "bar"}
